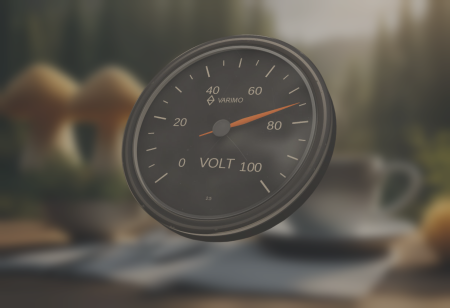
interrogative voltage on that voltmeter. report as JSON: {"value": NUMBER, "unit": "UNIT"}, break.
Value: {"value": 75, "unit": "V"}
